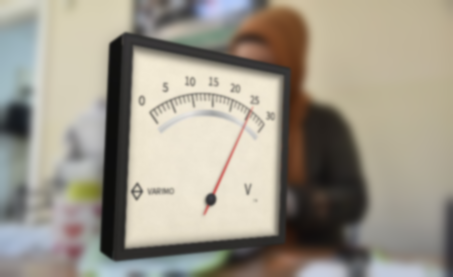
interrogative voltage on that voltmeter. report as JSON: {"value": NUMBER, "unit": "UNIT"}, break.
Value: {"value": 25, "unit": "V"}
